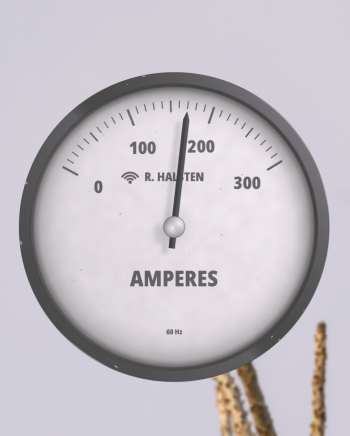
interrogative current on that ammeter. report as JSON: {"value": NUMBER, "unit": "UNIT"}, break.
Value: {"value": 170, "unit": "A"}
